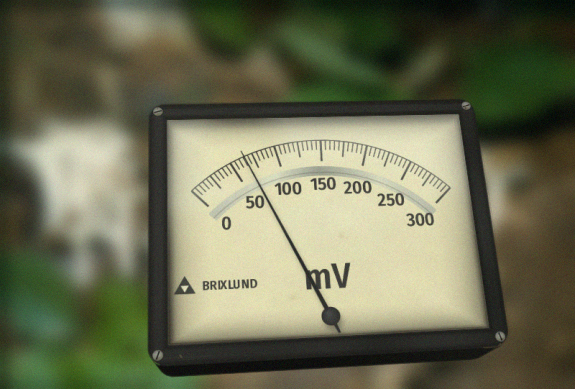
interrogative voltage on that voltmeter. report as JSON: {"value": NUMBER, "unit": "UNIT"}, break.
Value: {"value": 65, "unit": "mV"}
